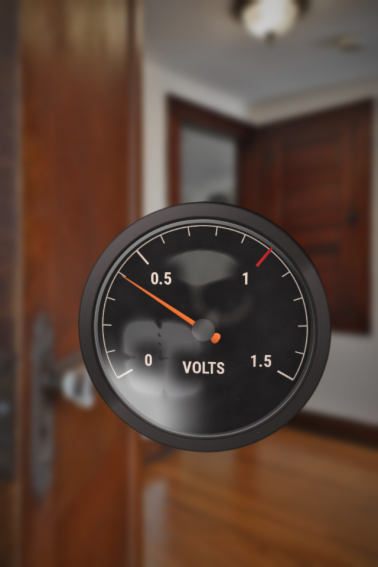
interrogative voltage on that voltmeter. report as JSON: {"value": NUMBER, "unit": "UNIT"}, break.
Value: {"value": 0.4, "unit": "V"}
